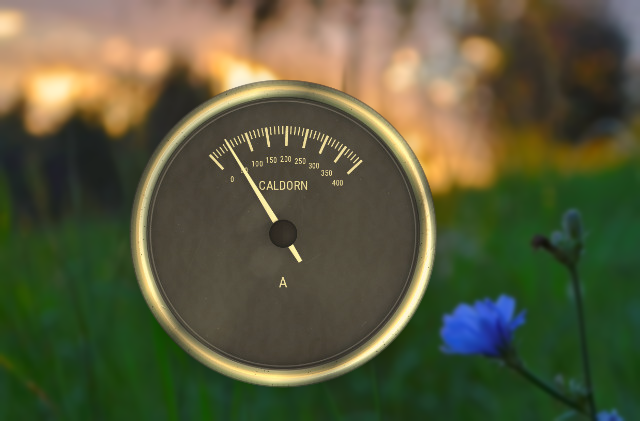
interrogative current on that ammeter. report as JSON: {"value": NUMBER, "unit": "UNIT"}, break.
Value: {"value": 50, "unit": "A"}
